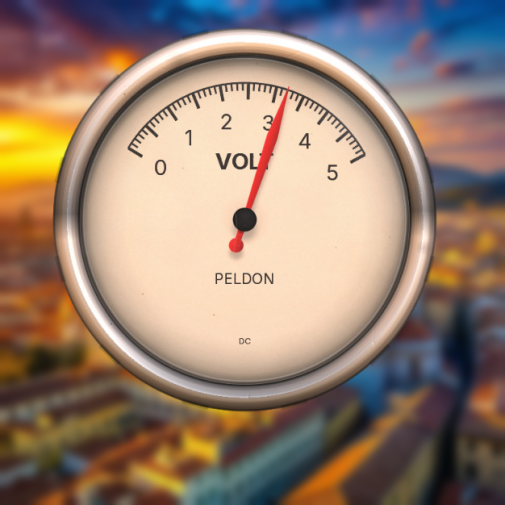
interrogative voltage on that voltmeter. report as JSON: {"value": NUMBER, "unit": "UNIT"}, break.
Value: {"value": 3.2, "unit": "V"}
